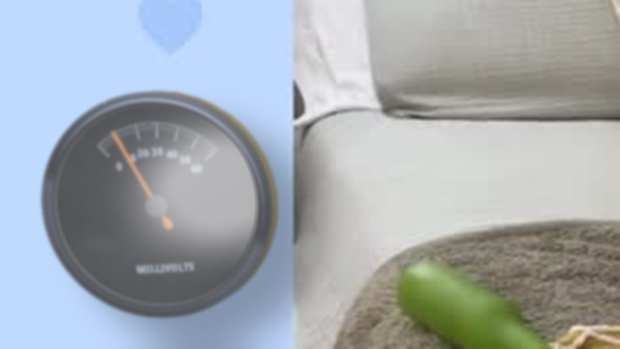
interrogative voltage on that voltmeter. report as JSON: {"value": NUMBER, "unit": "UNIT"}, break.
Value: {"value": 10, "unit": "mV"}
